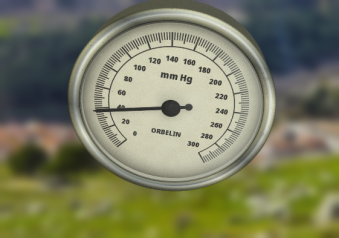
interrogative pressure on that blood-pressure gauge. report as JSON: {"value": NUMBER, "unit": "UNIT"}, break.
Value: {"value": 40, "unit": "mmHg"}
